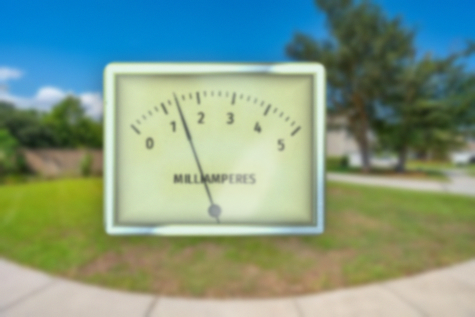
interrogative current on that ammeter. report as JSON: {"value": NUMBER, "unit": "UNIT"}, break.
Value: {"value": 1.4, "unit": "mA"}
